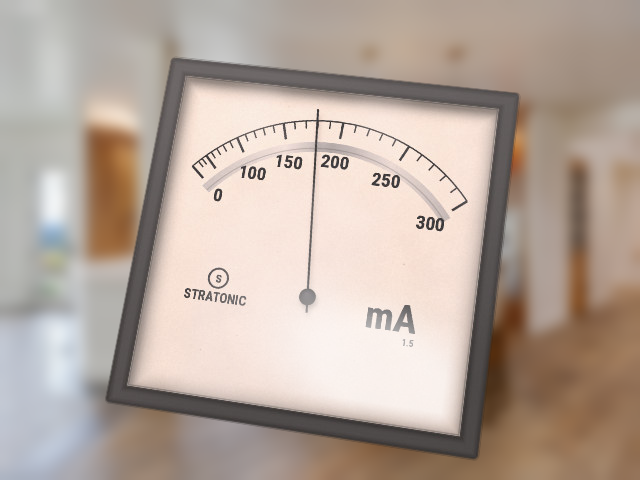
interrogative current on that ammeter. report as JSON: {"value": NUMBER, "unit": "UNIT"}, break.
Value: {"value": 180, "unit": "mA"}
